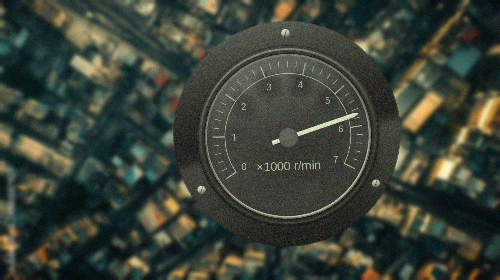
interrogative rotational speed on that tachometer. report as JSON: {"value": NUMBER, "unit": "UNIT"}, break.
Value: {"value": 5700, "unit": "rpm"}
